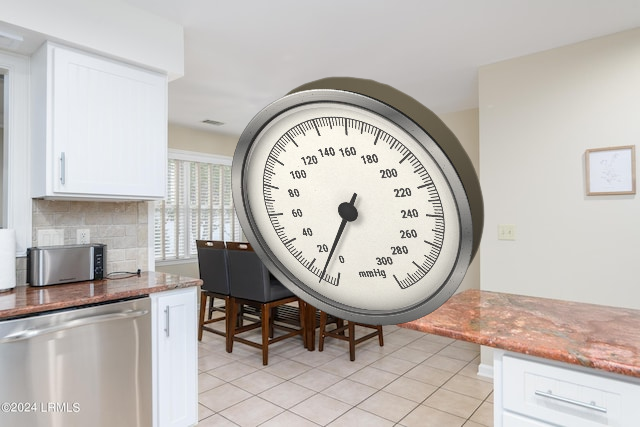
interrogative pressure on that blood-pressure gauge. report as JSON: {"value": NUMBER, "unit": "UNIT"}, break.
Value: {"value": 10, "unit": "mmHg"}
